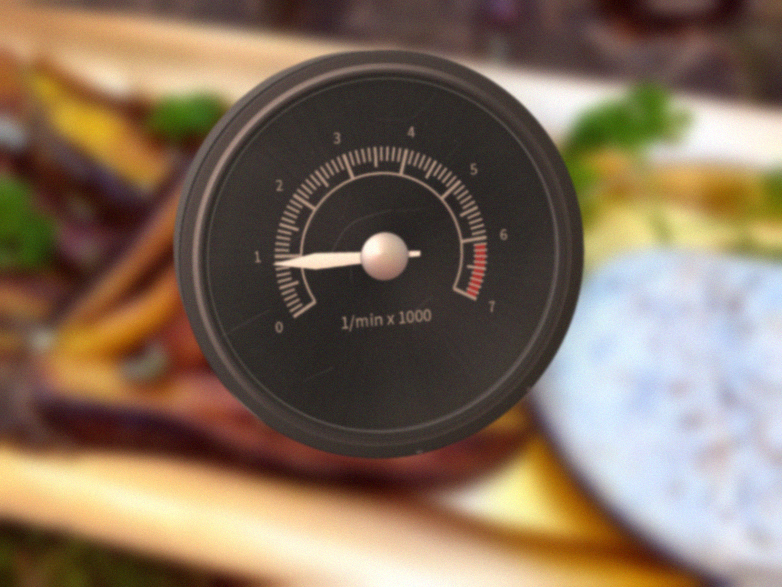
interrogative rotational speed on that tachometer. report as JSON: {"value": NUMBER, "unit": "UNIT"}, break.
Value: {"value": 900, "unit": "rpm"}
